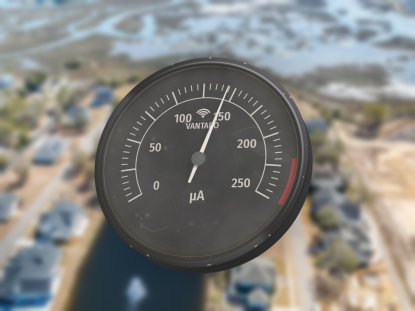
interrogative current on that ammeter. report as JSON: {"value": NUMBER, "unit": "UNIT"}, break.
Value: {"value": 145, "unit": "µA"}
